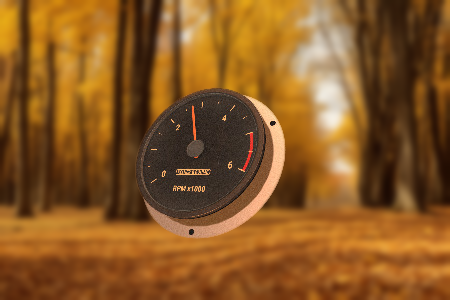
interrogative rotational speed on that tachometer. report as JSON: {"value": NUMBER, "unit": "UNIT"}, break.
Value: {"value": 2750, "unit": "rpm"}
